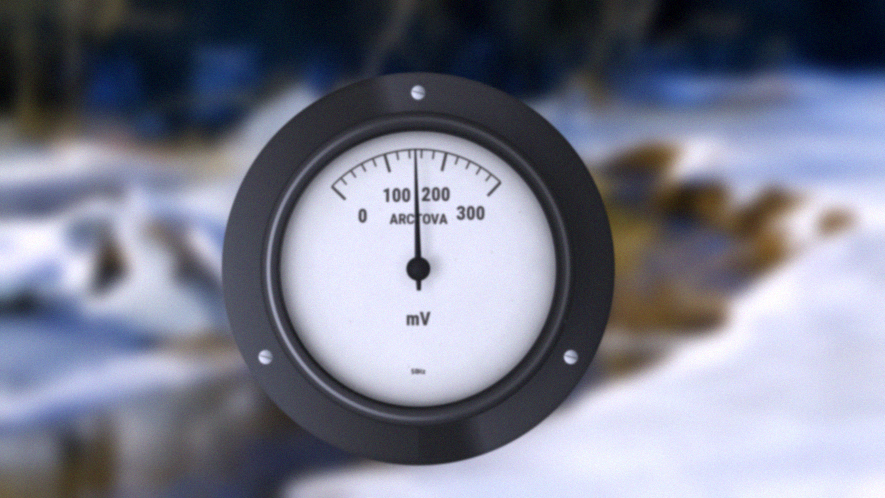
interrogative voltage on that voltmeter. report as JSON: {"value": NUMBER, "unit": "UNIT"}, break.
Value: {"value": 150, "unit": "mV"}
